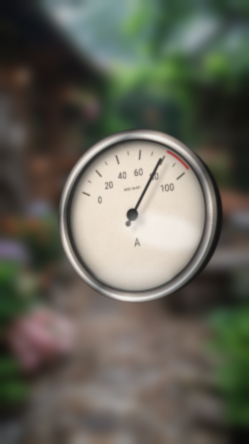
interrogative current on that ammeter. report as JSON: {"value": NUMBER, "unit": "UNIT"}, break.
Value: {"value": 80, "unit": "A"}
